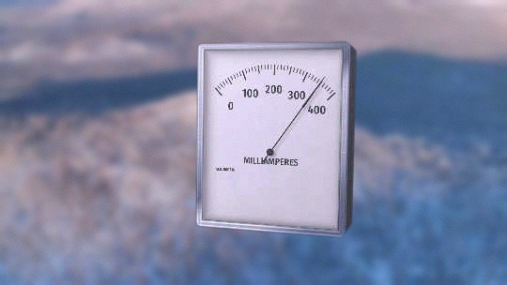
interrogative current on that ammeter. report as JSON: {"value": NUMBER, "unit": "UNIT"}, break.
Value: {"value": 350, "unit": "mA"}
